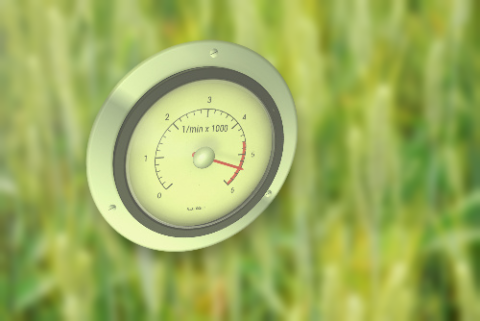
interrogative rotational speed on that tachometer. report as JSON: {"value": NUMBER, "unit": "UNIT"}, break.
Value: {"value": 5400, "unit": "rpm"}
